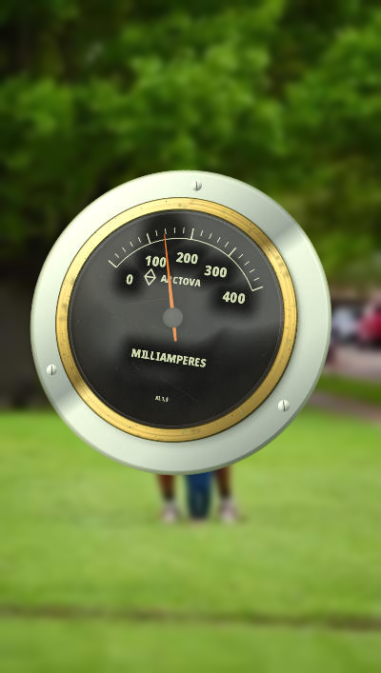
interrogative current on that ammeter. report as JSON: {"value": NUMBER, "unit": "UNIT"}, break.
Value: {"value": 140, "unit": "mA"}
